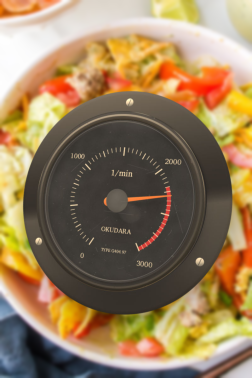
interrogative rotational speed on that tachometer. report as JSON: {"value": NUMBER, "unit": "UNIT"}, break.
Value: {"value": 2300, "unit": "rpm"}
